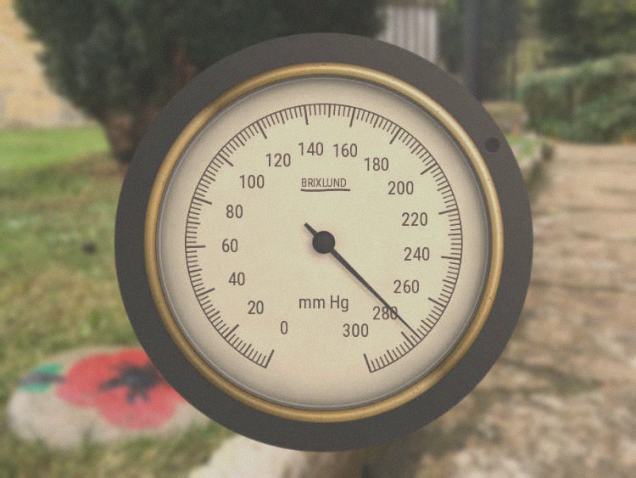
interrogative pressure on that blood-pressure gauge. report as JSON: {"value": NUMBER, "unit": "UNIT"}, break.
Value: {"value": 276, "unit": "mmHg"}
